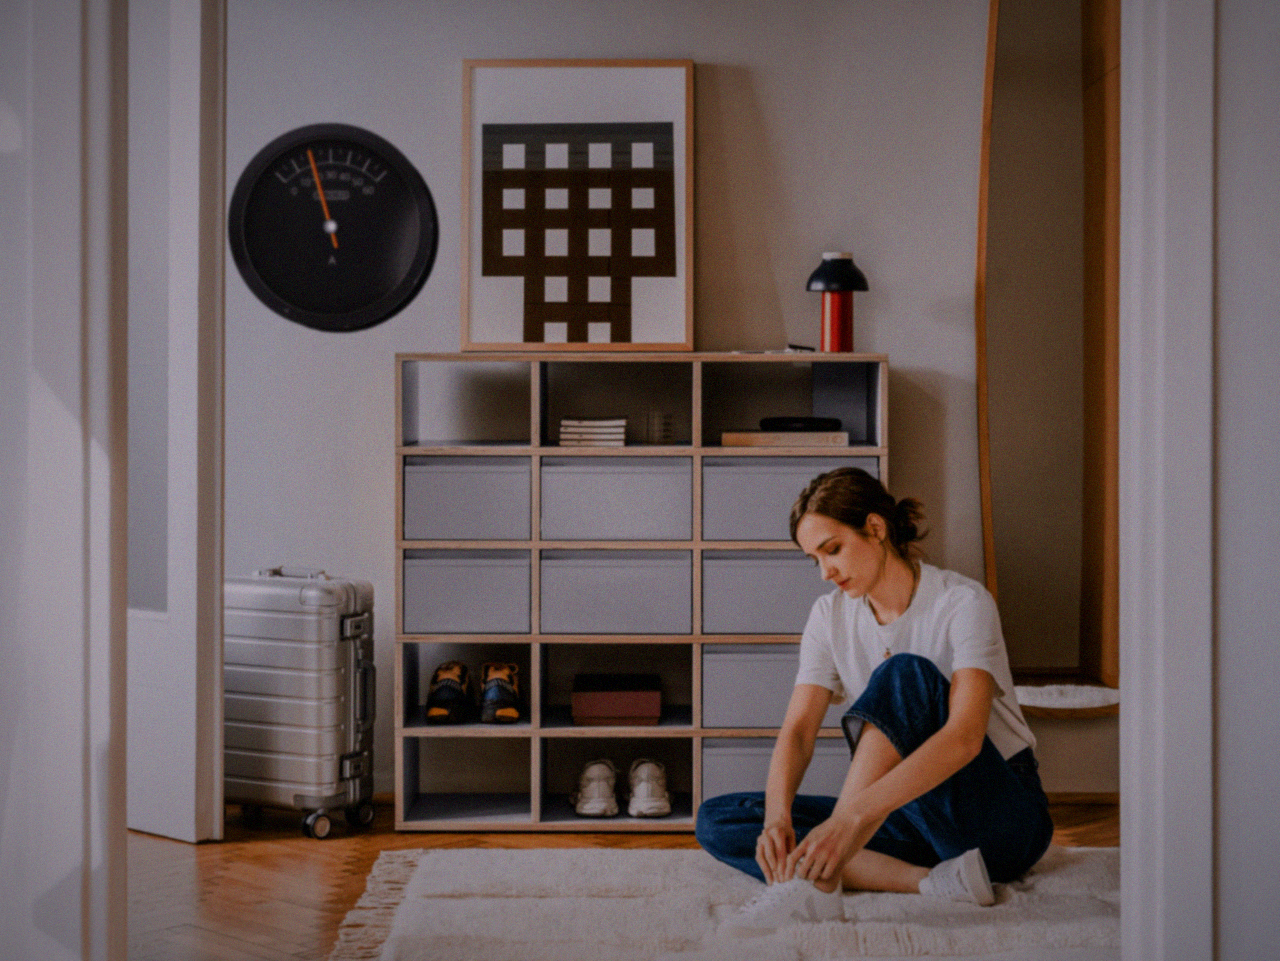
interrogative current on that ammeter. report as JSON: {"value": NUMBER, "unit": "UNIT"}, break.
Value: {"value": 20, "unit": "A"}
